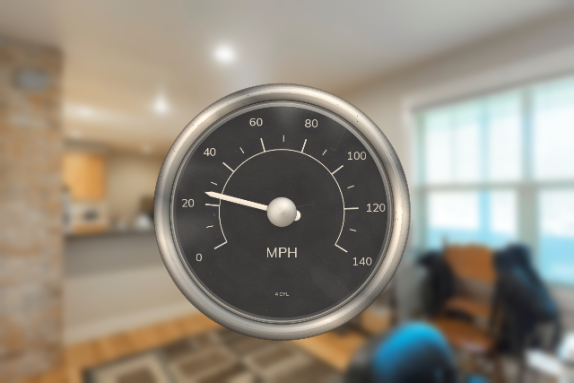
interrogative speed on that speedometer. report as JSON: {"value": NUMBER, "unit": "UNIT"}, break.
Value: {"value": 25, "unit": "mph"}
